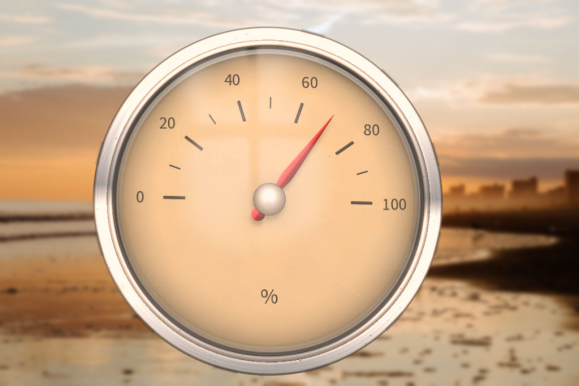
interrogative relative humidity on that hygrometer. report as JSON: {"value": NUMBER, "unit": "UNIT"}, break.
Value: {"value": 70, "unit": "%"}
